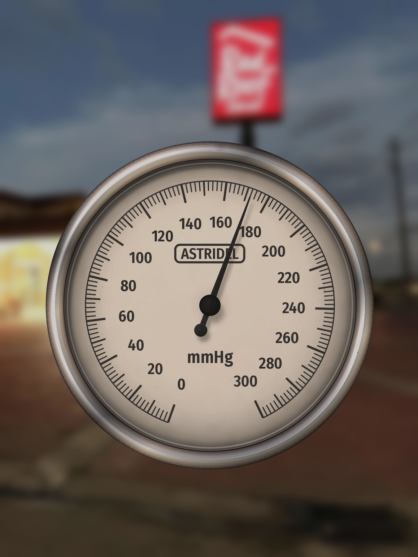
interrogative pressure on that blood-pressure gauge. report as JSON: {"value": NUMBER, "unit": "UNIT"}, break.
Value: {"value": 172, "unit": "mmHg"}
